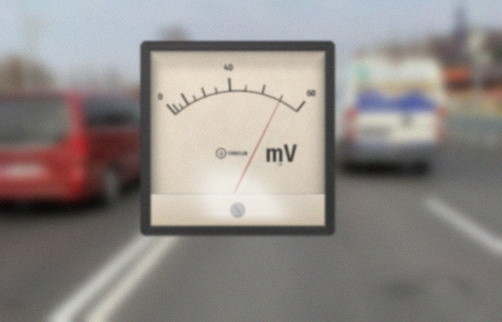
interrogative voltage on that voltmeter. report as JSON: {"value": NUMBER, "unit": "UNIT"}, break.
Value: {"value": 55, "unit": "mV"}
